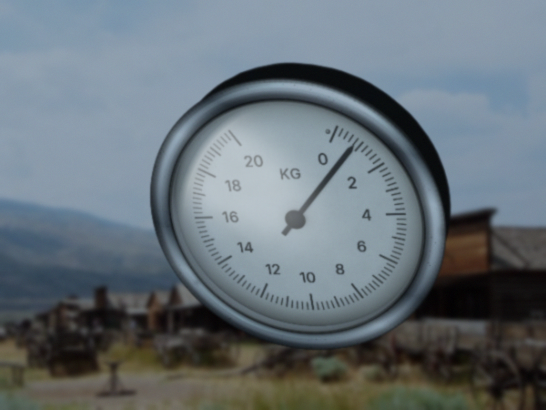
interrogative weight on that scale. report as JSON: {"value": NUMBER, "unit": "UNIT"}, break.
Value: {"value": 0.8, "unit": "kg"}
